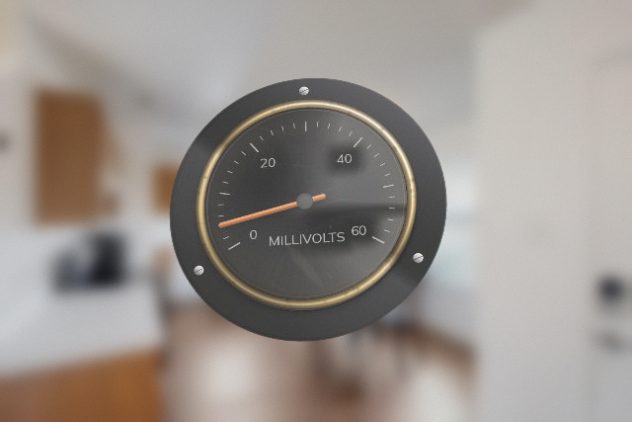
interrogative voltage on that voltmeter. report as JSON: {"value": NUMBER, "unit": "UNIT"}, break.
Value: {"value": 4, "unit": "mV"}
